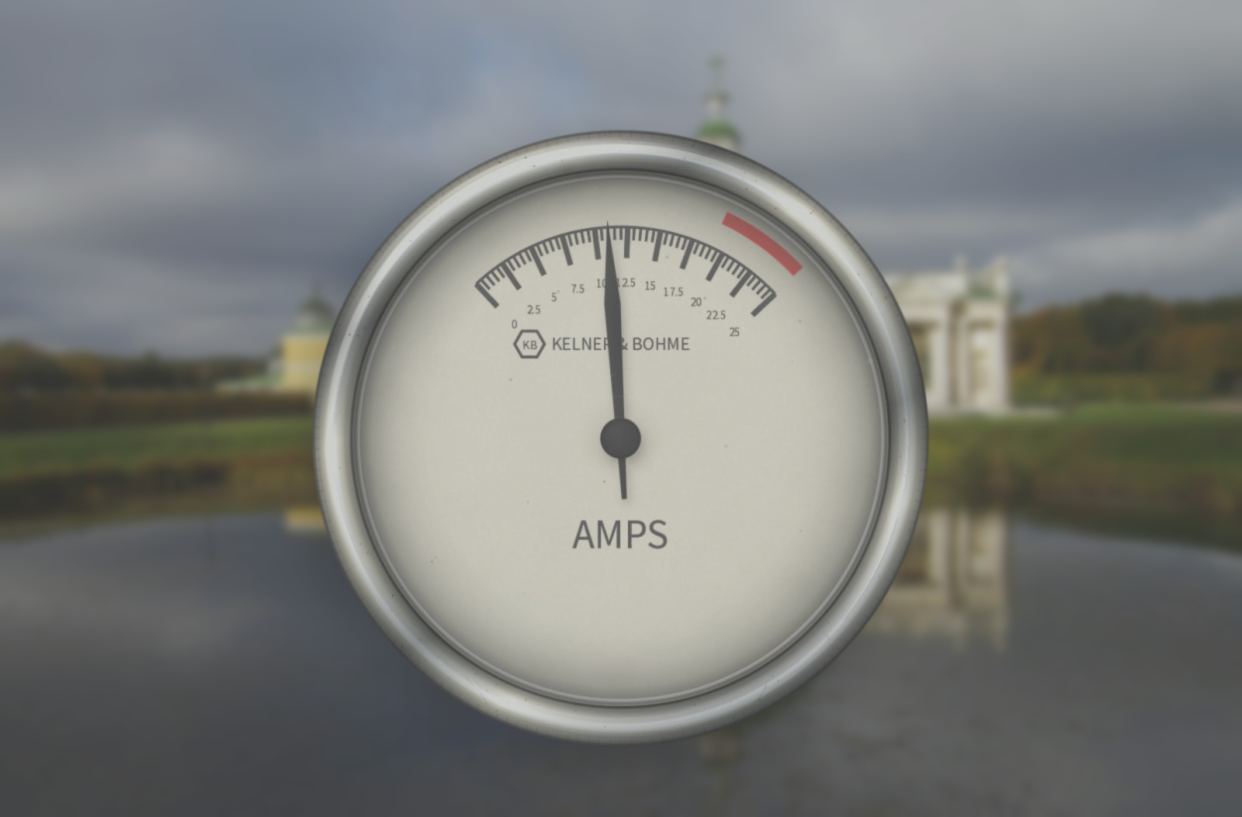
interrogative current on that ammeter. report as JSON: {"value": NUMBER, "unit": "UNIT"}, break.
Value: {"value": 11, "unit": "A"}
